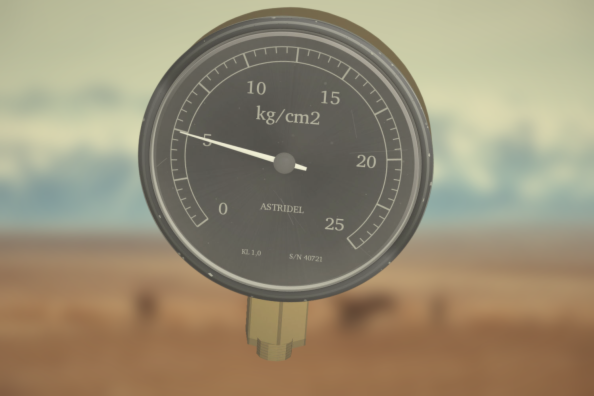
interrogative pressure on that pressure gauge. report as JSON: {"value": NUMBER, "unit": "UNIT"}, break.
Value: {"value": 5, "unit": "kg/cm²"}
